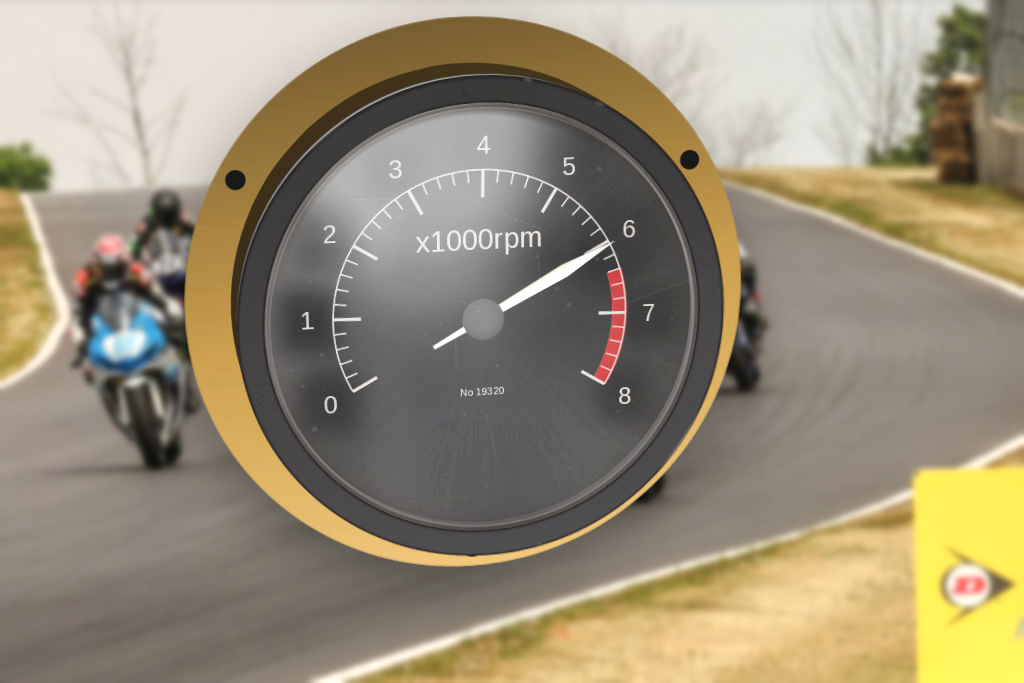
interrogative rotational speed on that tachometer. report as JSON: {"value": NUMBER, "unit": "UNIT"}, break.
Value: {"value": 6000, "unit": "rpm"}
